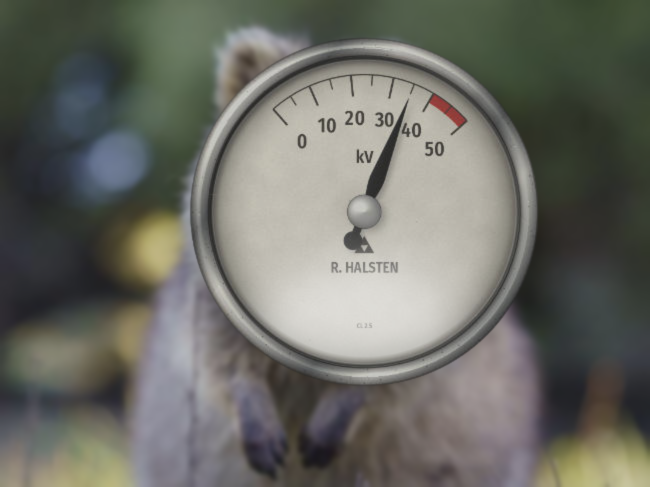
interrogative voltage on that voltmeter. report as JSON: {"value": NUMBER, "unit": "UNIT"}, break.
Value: {"value": 35, "unit": "kV"}
